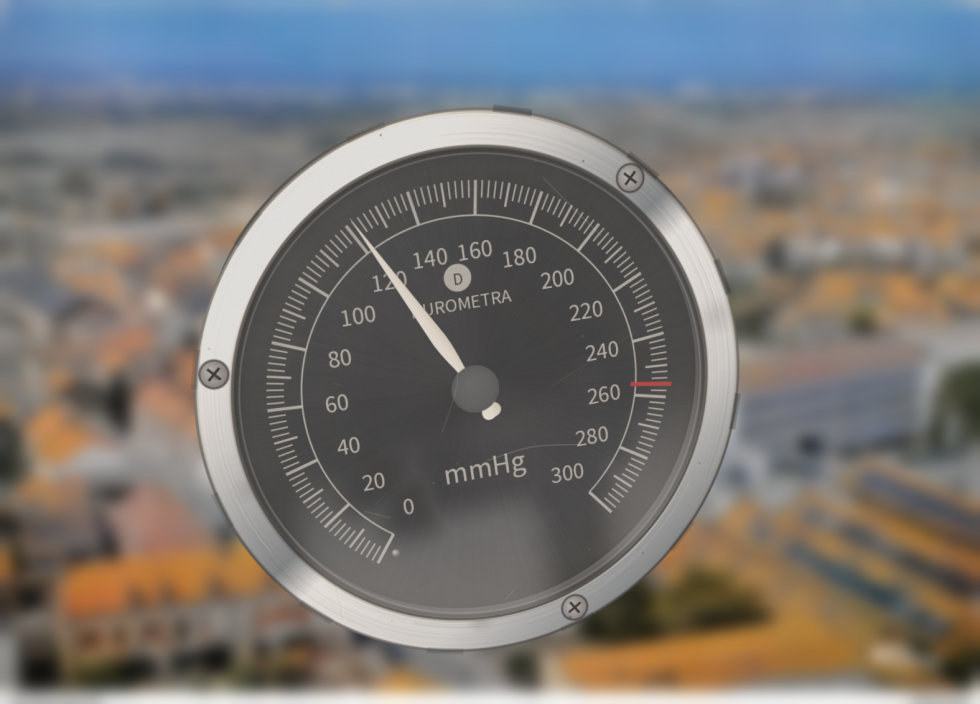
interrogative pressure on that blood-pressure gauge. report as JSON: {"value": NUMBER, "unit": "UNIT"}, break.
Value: {"value": 122, "unit": "mmHg"}
